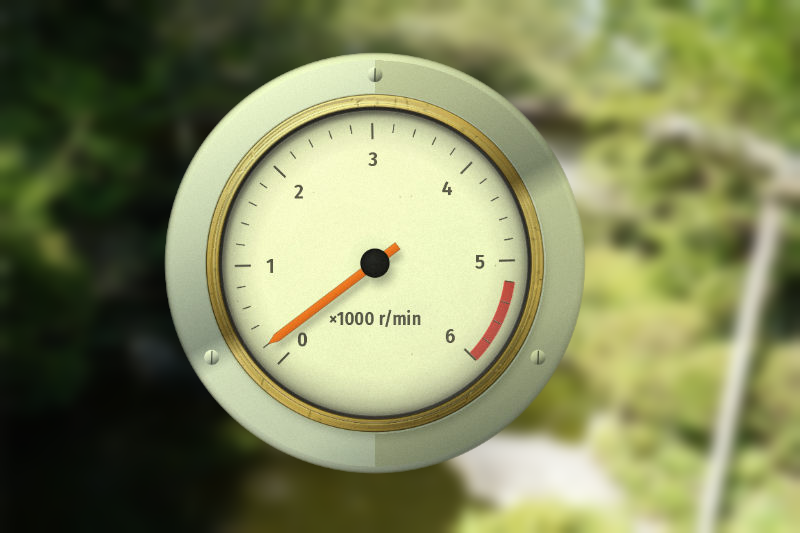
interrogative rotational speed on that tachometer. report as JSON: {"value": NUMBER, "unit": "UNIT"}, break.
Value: {"value": 200, "unit": "rpm"}
